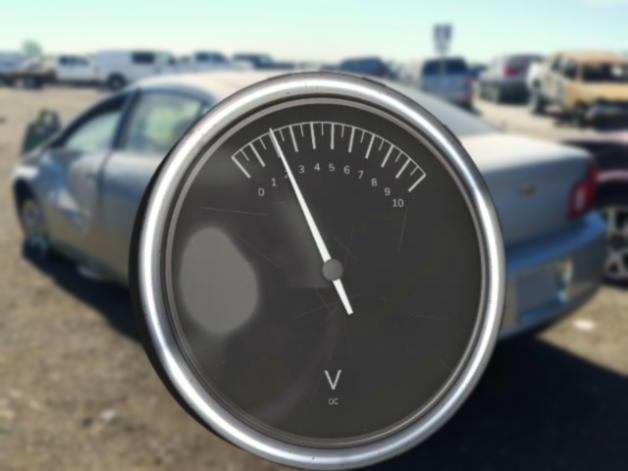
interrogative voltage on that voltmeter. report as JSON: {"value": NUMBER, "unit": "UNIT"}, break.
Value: {"value": 2, "unit": "V"}
